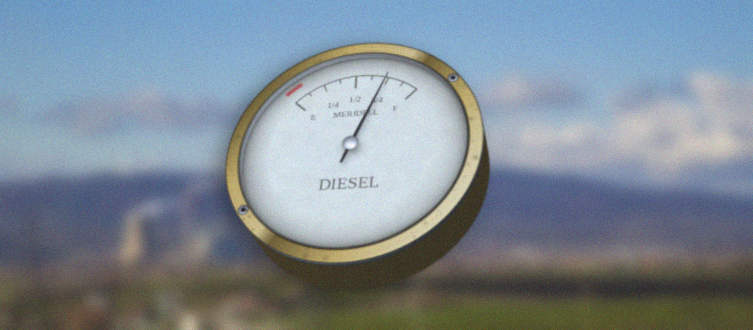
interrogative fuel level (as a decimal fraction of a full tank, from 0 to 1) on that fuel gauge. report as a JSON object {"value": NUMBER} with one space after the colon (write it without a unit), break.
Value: {"value": 0.75}
